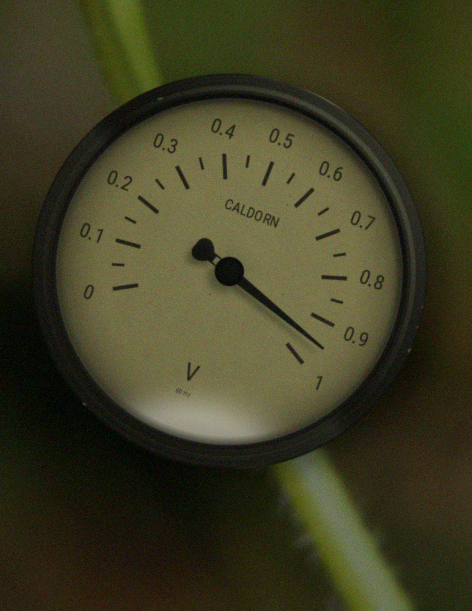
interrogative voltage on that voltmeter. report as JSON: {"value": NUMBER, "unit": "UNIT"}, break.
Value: {"value": 0.95, "unit": "V"}
